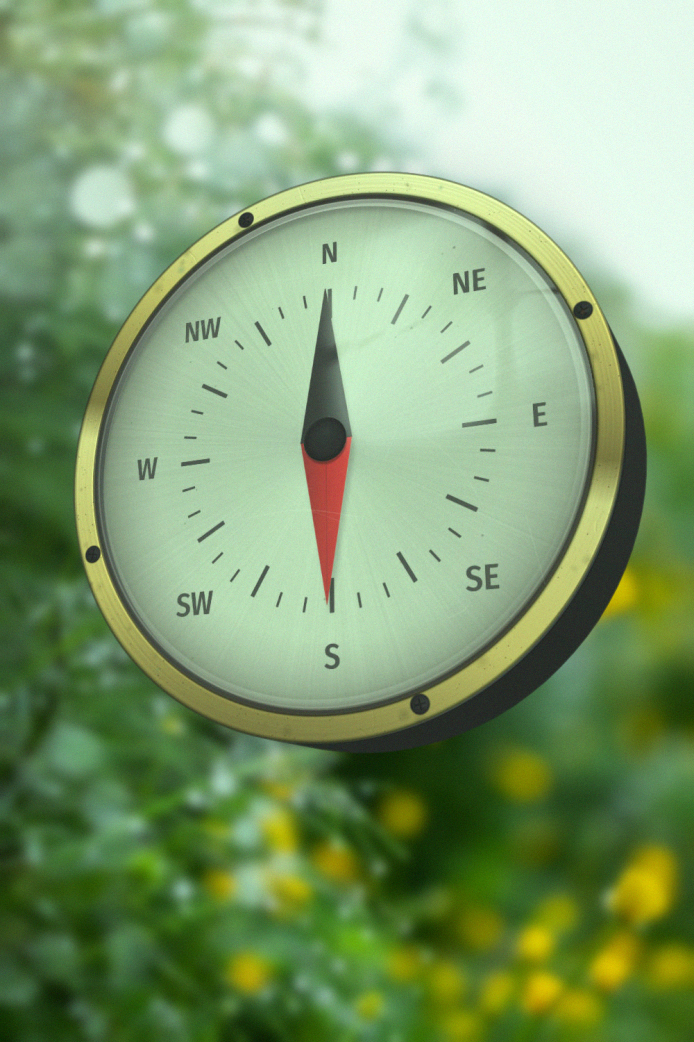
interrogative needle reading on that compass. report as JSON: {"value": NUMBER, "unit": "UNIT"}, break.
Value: {"value": 180, "unit": "°"}
